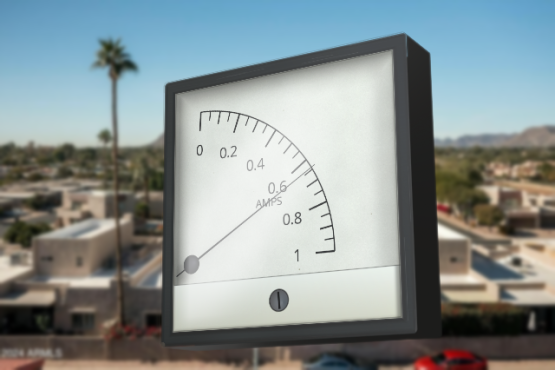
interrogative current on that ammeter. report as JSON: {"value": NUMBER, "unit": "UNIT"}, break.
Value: {"value": 0.65, "unit": "A"}
